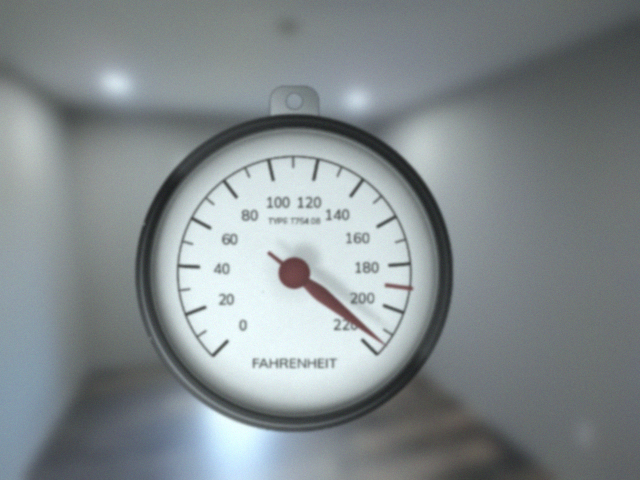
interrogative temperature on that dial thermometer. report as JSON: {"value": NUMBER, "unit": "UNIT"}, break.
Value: {"value": 215, "unit": "°F"}
